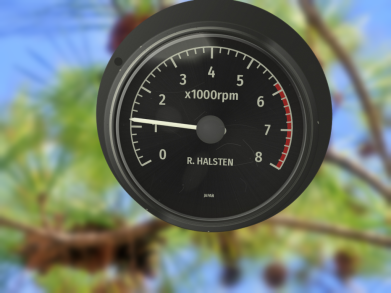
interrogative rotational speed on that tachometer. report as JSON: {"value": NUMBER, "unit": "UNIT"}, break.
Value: {"value": 1200, "unit": "rpm"}
